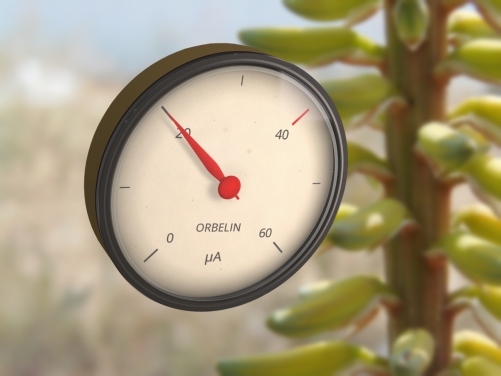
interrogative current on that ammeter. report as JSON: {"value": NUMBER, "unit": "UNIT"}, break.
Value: {"value": 20, "unit": "µA"}
